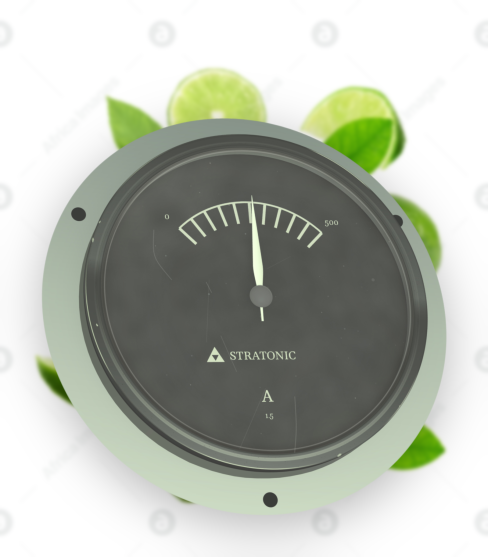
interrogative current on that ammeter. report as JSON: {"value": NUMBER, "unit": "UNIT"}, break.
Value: {"value": 250, "unit": "A"}
